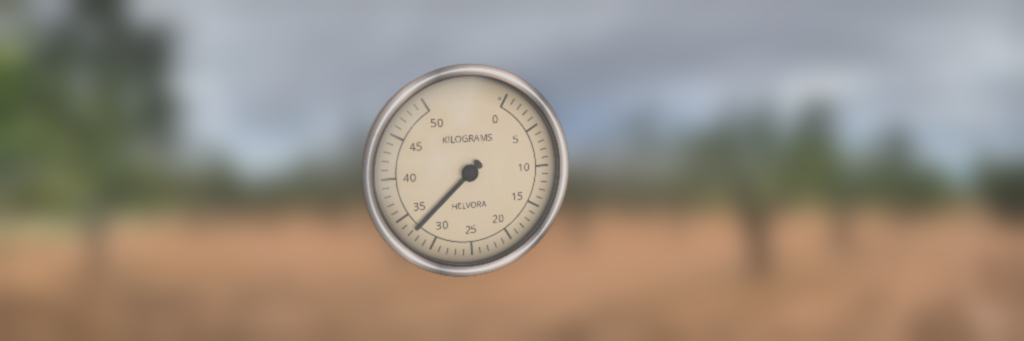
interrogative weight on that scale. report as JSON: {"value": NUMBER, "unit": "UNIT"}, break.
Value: {"value": 33, "unit": "kg"}
